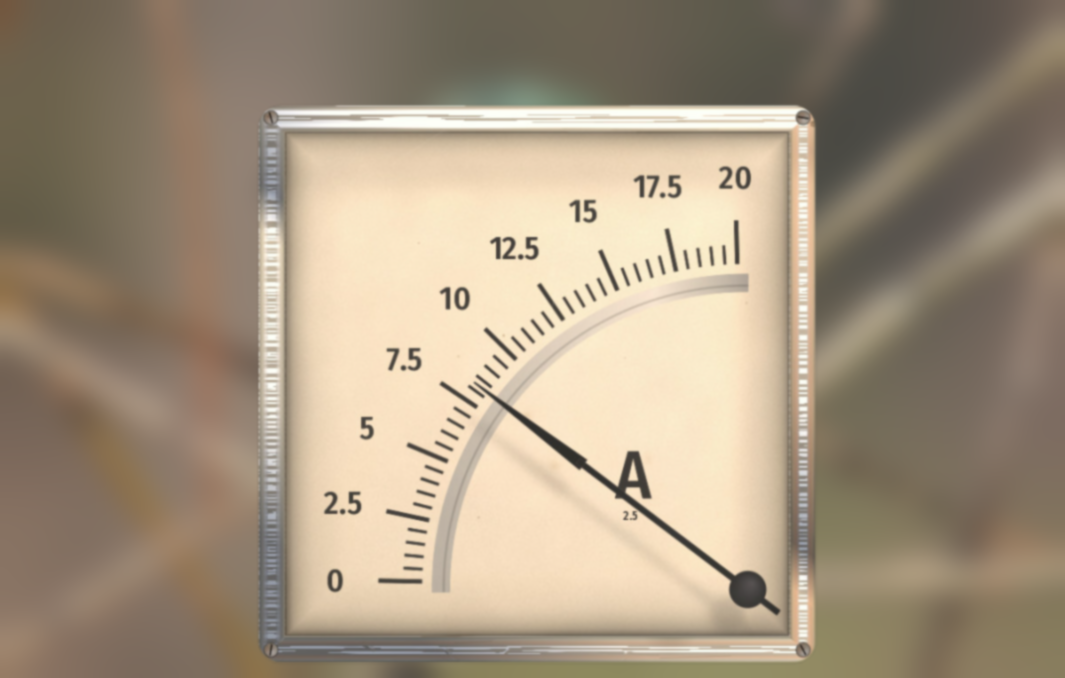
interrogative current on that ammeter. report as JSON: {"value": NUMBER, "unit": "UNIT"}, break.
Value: {"value": 8.25, "unit": "A"}
